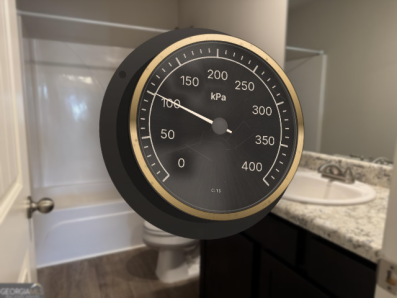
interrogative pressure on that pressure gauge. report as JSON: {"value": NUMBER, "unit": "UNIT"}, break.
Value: {"value": 100, "unit": "kPa"}
